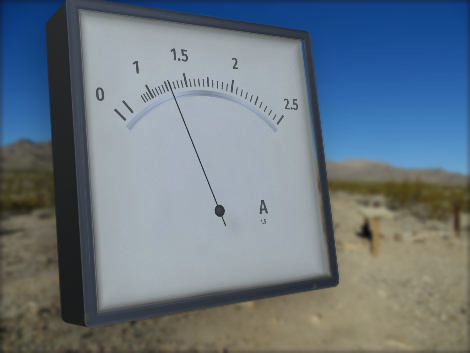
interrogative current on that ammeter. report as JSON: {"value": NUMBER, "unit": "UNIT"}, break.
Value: {"value": 1.25, "unit": "A"}
